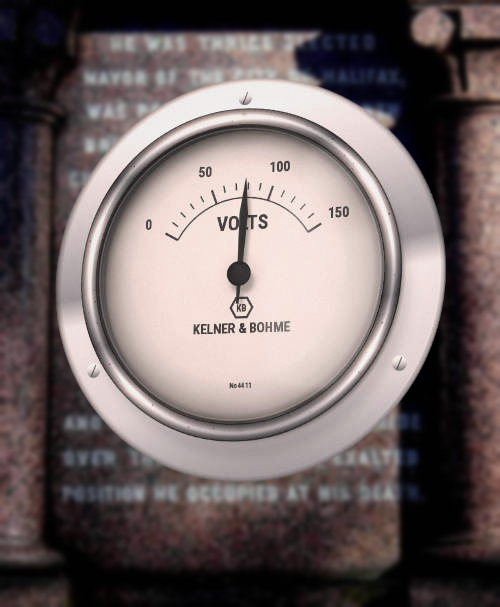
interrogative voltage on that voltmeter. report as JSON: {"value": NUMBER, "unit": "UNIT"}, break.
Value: {"value": 80, "unit": "V"}
